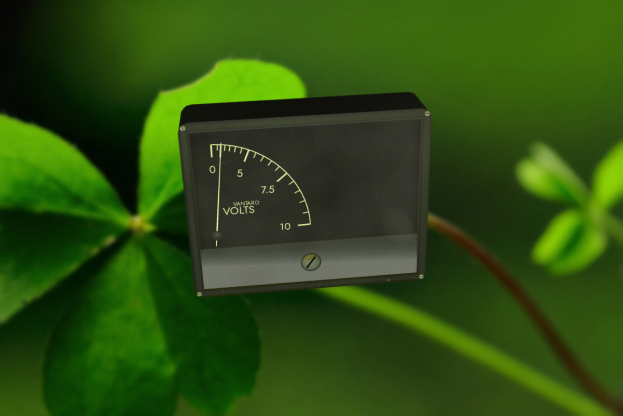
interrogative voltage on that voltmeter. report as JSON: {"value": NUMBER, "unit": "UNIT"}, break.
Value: {"value": 2.5, "unit": "V"}
